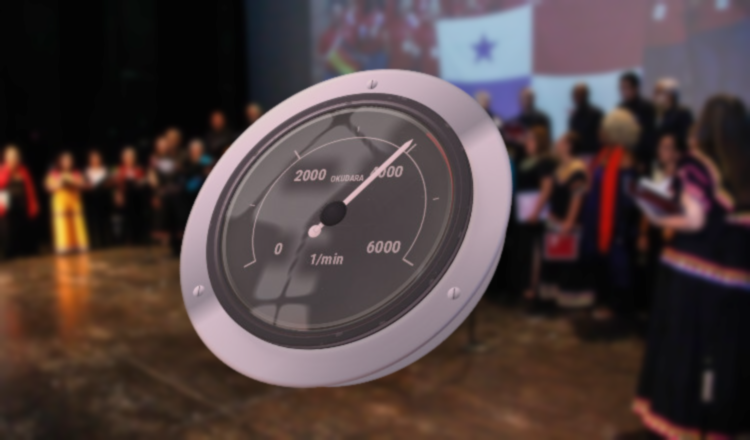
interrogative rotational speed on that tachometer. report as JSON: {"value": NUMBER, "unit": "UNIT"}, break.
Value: {"value": 4000, "unit": "rpm"}
